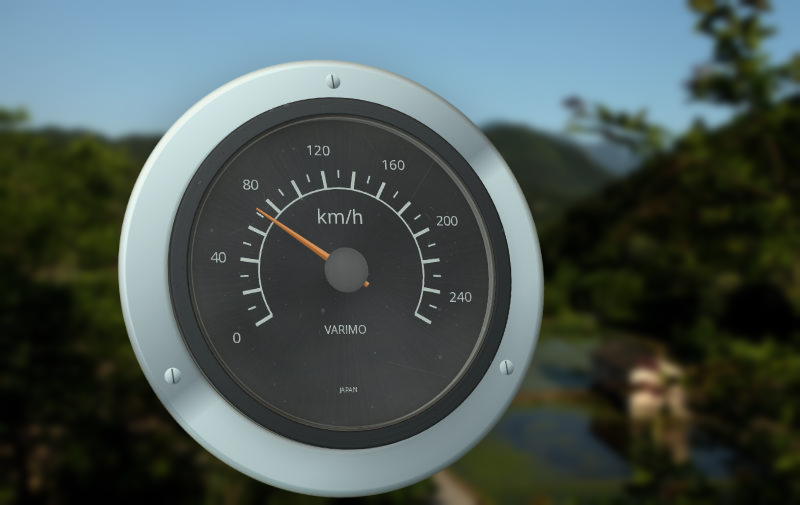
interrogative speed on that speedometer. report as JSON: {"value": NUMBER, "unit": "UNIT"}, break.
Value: {"value": 70, "unit": "km/h"}
